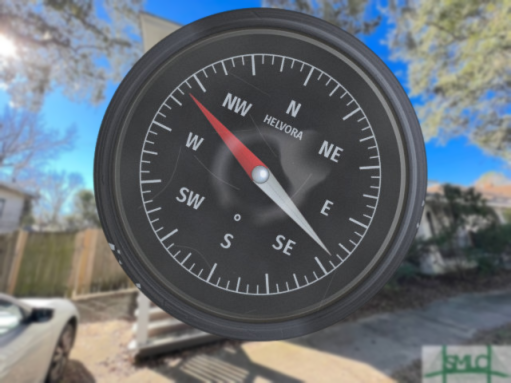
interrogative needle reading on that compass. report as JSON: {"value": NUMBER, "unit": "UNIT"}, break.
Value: {"value": 292.5, "unit": "°"}
